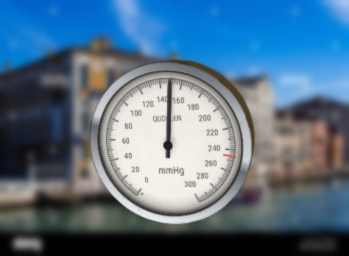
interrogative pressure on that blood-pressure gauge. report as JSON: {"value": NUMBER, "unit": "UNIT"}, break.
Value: {"value": 150, "unit": "mmHg"}
